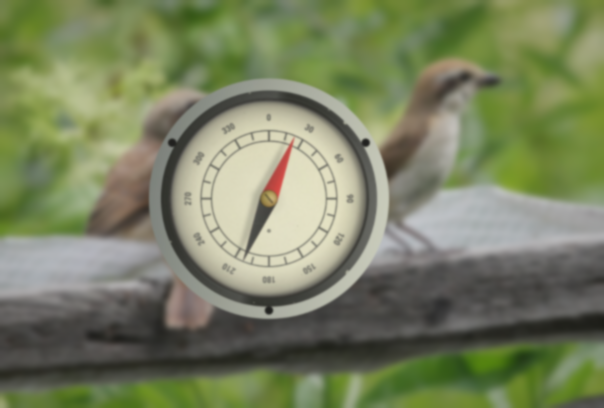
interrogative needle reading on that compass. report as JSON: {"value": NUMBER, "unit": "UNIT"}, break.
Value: {"value": 22.5, "unit": "°"}
